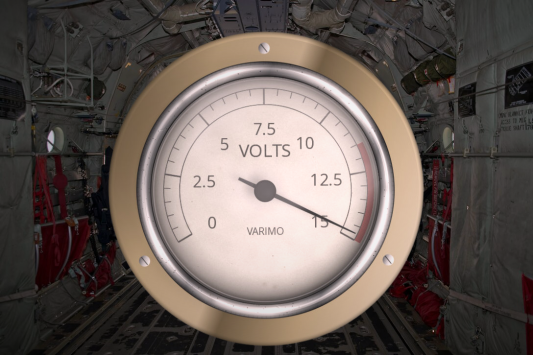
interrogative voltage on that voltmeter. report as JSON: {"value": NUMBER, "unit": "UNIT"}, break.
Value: {"value": 14.75, "unit": "V"}
